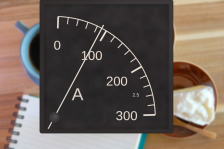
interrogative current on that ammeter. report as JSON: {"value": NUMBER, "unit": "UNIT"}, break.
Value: {"value": 90, "unit": "A"}
